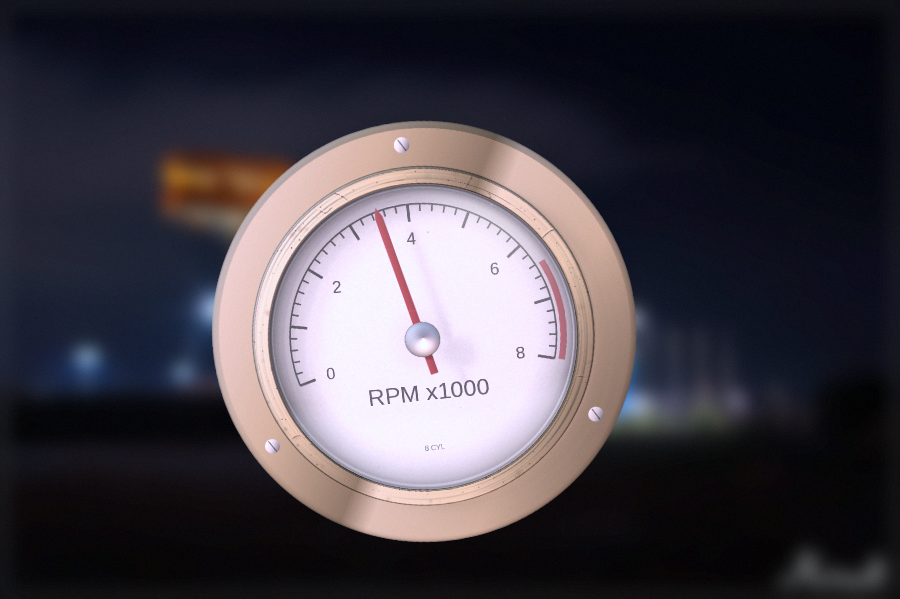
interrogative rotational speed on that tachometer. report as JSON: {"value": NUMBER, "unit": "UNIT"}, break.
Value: {"value": 3500, "unit": "rpm"}
